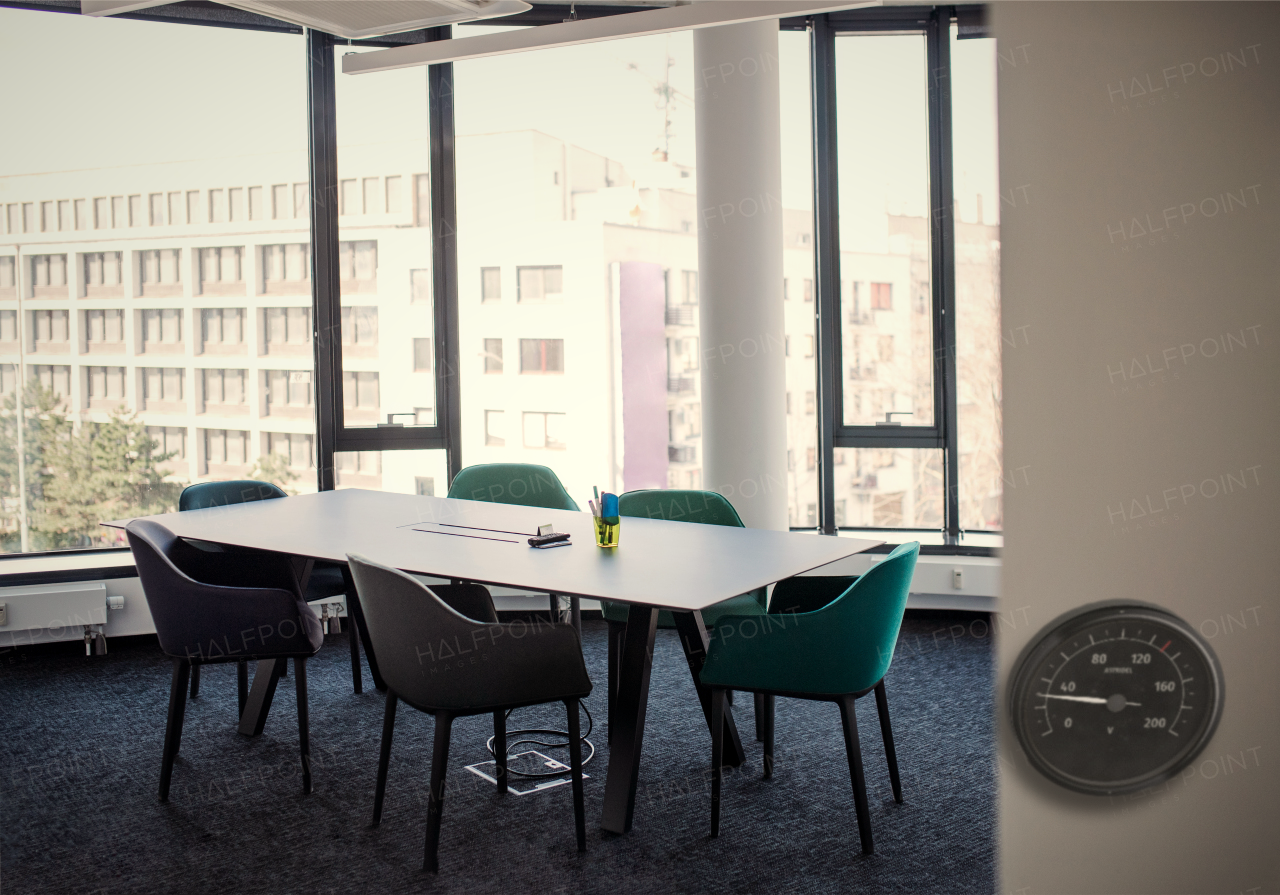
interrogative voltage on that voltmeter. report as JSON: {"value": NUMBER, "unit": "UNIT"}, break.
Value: {"value": 30, "unit": "V"}
